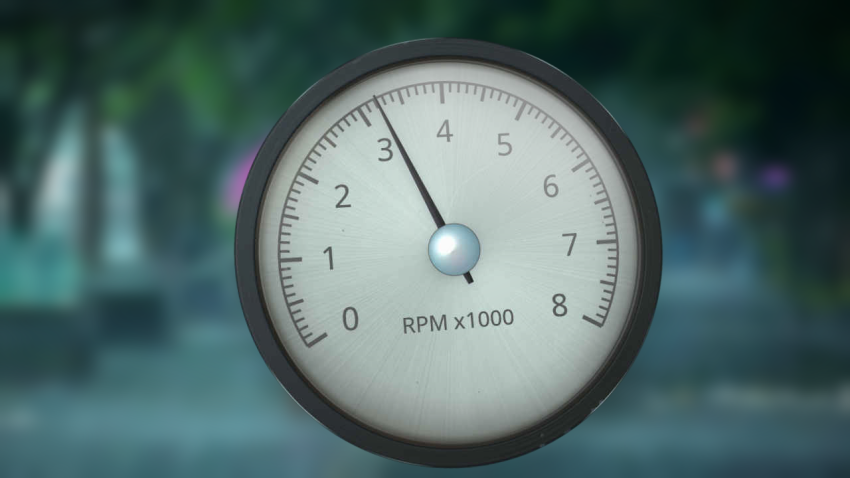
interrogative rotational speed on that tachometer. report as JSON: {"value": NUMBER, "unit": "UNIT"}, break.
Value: {"value": 3200, "unit": "rpm"}
